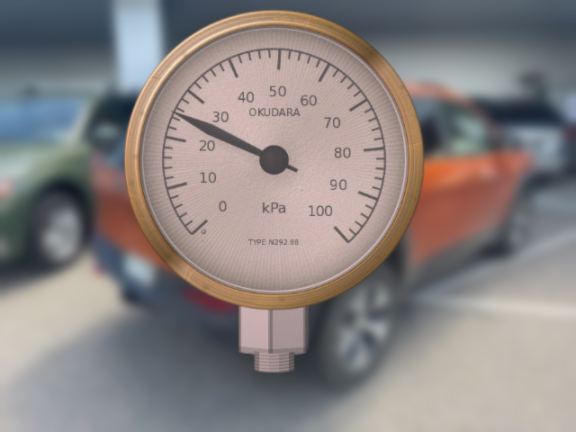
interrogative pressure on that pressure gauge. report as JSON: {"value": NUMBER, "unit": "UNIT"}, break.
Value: {"value": 25, "unit": "kPa"}
